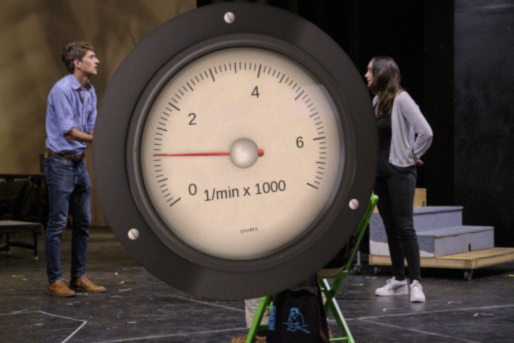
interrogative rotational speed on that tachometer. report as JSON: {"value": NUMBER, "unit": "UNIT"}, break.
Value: {"value": 1000, "unit": "rpm"}
